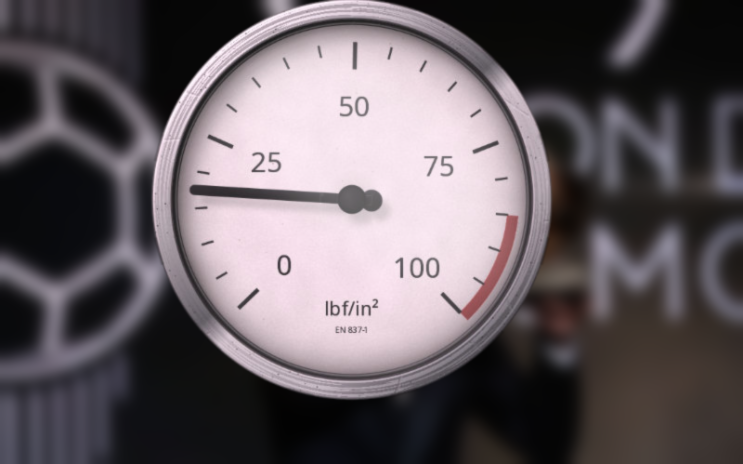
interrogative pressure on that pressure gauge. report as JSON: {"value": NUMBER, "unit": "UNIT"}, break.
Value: {"value": 17.5, "unit": "psi"}
